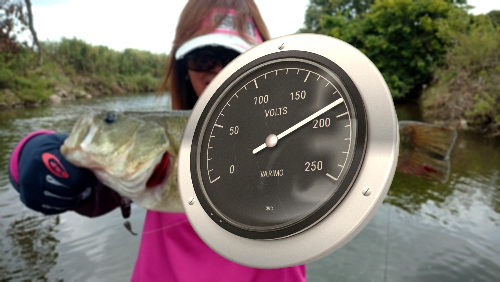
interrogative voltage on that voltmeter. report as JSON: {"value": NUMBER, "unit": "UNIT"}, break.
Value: {"value": 190, "unit": "V"}
